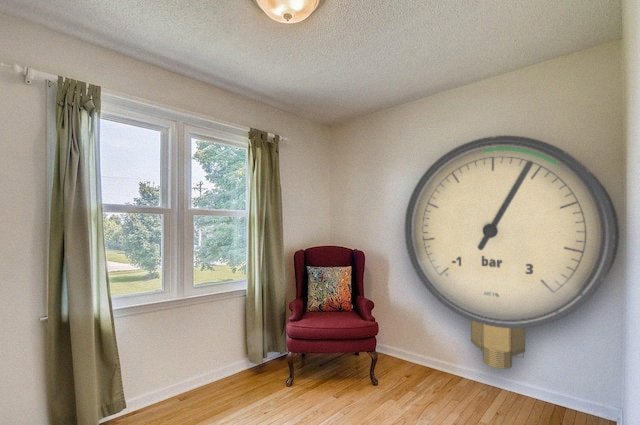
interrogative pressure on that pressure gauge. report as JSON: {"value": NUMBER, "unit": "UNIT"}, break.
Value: {"value": 1.4, "unit": "bar"}
